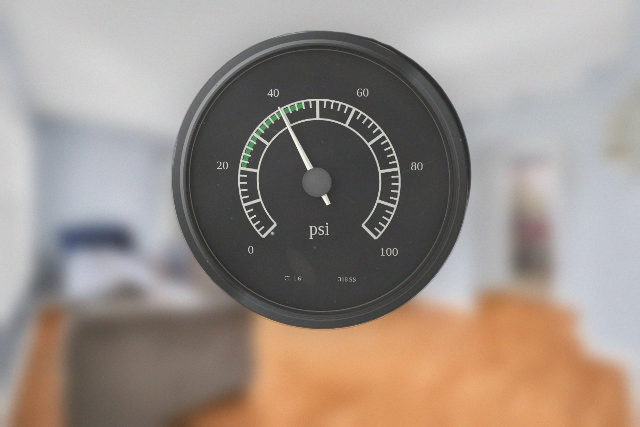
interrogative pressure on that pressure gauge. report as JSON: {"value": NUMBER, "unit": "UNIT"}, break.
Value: {"value": 40, "unit": "psi"}
